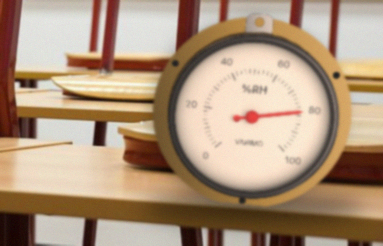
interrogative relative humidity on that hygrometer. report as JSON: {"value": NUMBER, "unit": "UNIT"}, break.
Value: {"value": 80, "unit": "%"}
